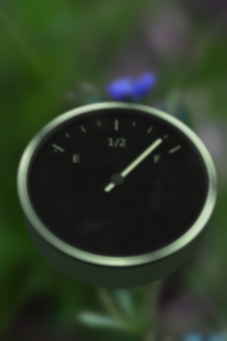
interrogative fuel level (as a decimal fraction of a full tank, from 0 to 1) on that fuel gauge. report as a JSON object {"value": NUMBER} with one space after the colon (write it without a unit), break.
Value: {"value": 0.875}
